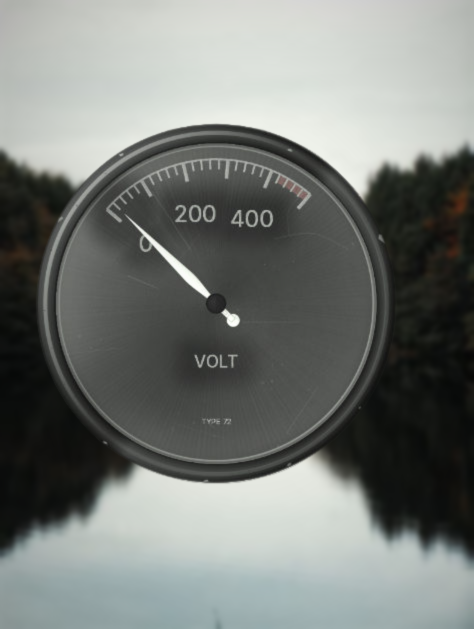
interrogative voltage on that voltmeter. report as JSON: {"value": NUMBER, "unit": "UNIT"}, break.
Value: {"value": 20, "unit": "V"}
